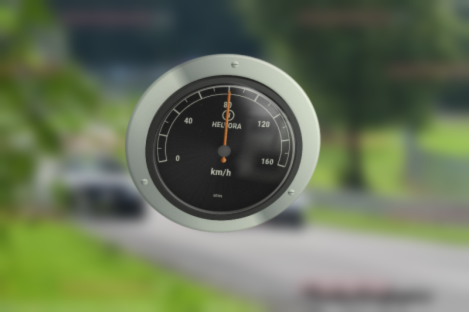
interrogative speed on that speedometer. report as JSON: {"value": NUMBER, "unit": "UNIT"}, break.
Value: {"value": 80, "unit": "km/h"}
